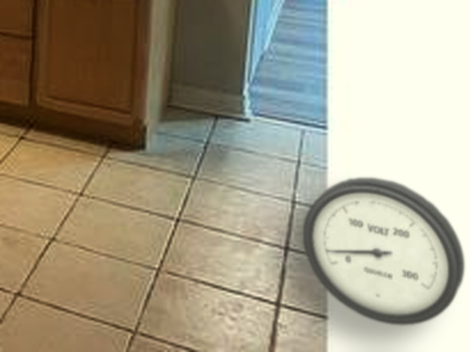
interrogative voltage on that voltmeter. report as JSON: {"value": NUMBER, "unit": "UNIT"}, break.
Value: {"value": 20, "unit": "V"}
